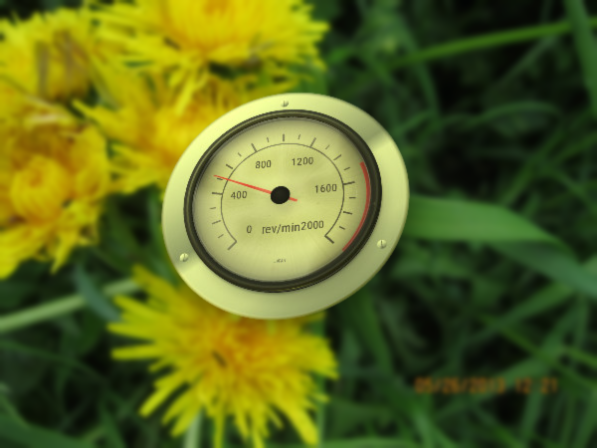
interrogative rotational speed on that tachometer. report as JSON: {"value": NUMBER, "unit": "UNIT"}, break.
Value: {"value": 500, "unit": "rpm"}
